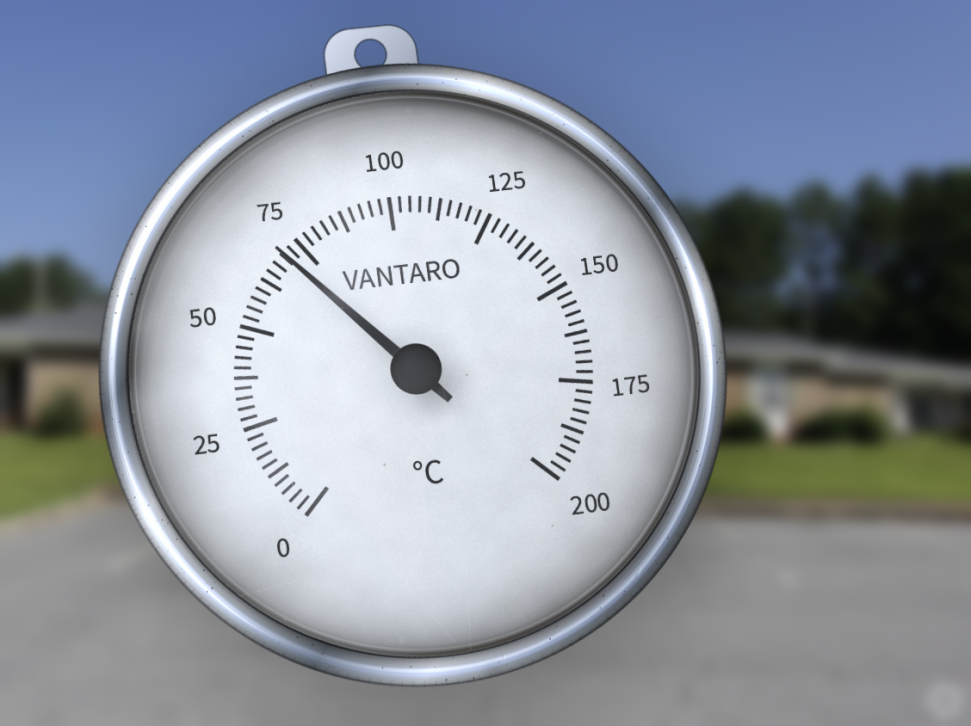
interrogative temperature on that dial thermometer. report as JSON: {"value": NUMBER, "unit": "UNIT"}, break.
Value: {"value": 70, "unit": "°C"}
